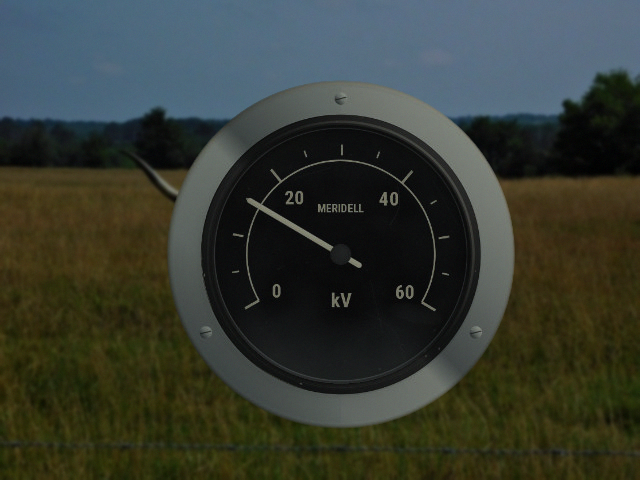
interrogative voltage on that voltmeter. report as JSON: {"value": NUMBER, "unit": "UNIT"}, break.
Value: {"value": 15, "unit": "kV"}
